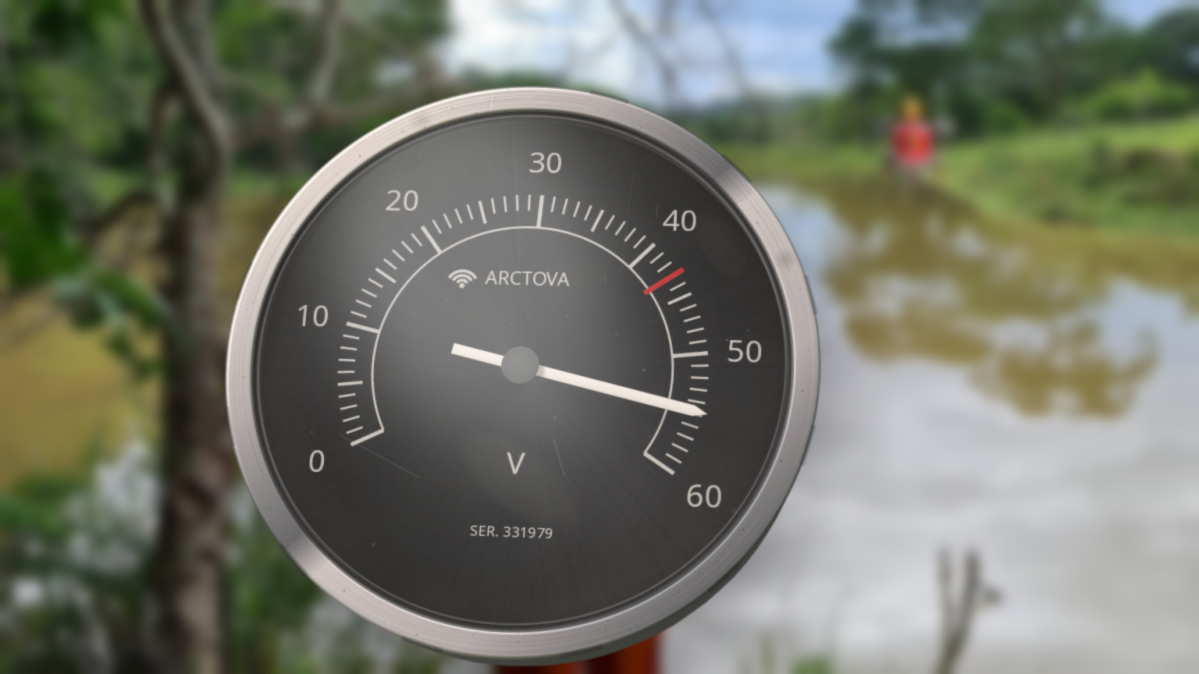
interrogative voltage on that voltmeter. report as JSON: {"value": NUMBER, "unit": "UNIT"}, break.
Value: {"value": 55, "unit": "V"}
